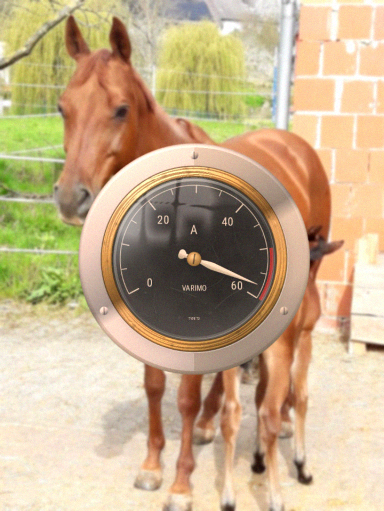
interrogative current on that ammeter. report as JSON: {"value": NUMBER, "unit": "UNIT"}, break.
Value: {"value": 57.5, "unit": "A"}
